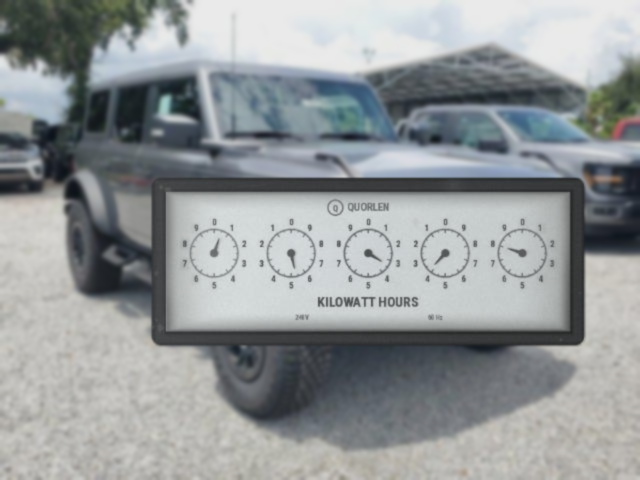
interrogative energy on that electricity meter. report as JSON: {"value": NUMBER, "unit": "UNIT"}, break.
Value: {"value": 5338, "unit": "kWh"}
